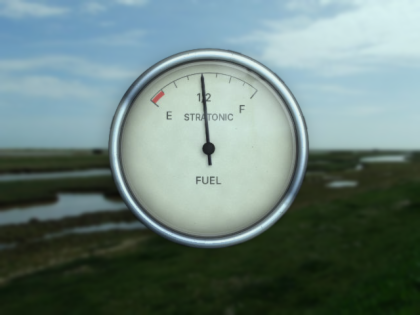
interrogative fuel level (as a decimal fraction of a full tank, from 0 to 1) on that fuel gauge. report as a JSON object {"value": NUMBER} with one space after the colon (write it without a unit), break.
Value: {"value": 0.5}
